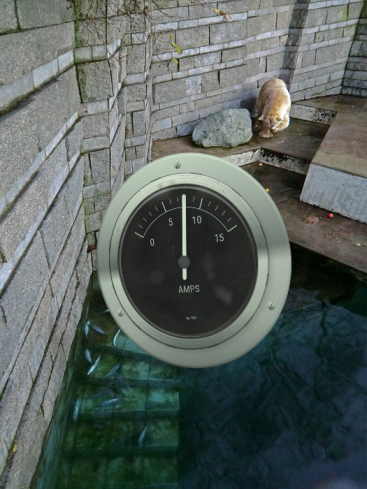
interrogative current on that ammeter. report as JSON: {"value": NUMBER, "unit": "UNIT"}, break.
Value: {"value": 8, "unit": "A"}
